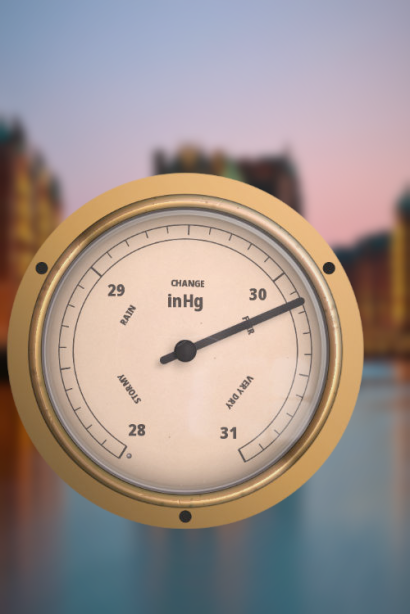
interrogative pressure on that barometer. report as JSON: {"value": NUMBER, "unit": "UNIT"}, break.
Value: {"value": 30.15, "unit": "inHg"}
